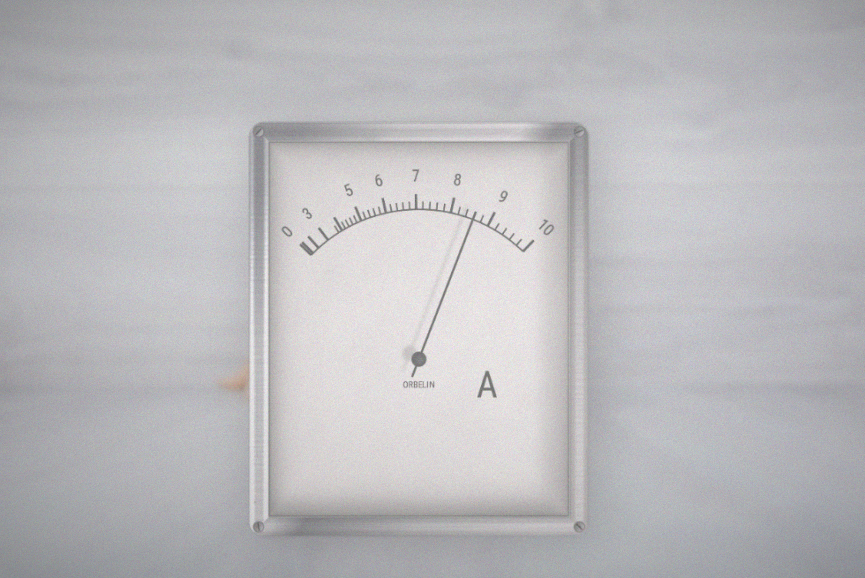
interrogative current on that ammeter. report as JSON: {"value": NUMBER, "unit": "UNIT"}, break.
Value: {"value": 8.6, "unit": "A"}
